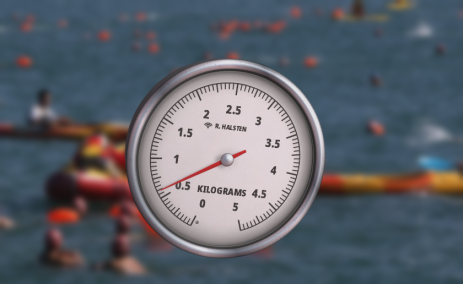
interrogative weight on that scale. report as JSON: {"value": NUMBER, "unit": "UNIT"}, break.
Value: {"value": 0.6, "unit": "kg"}
